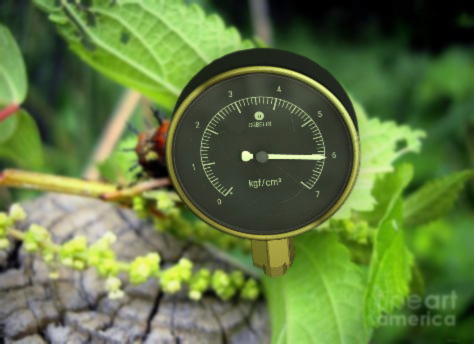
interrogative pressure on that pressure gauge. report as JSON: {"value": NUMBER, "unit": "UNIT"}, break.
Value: {"value": 6, "unit": "kg/cm²"}
